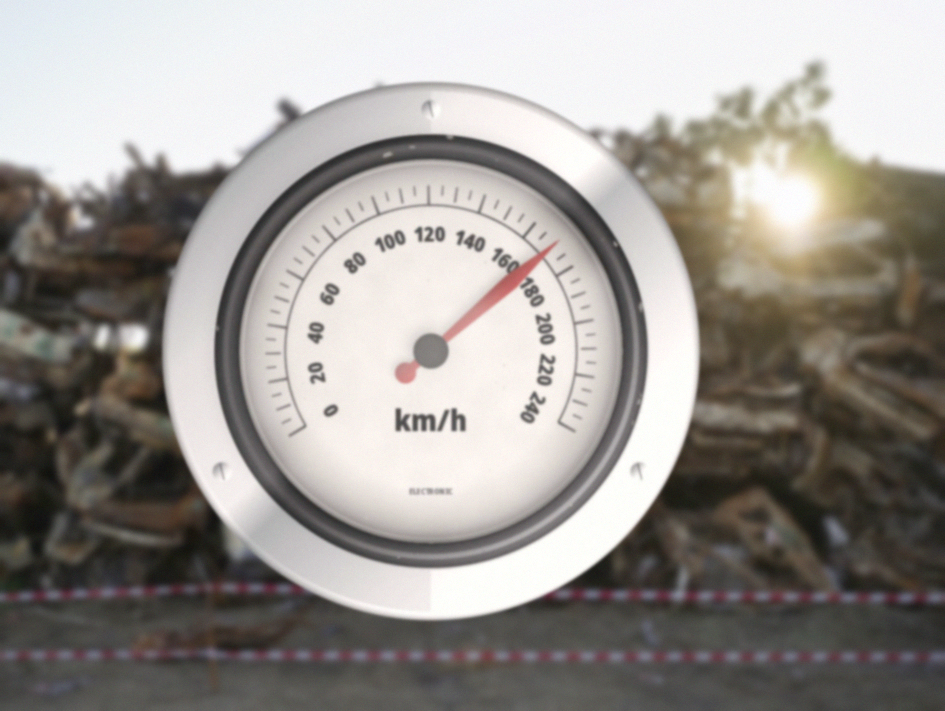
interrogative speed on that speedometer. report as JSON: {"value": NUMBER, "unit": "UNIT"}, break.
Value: {"value": 170, "unit": "km/h"}
